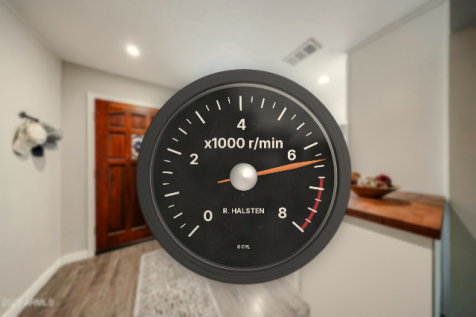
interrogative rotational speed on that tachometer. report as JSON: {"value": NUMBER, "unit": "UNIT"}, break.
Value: {"value": 6375, "unit": "rpm"}
